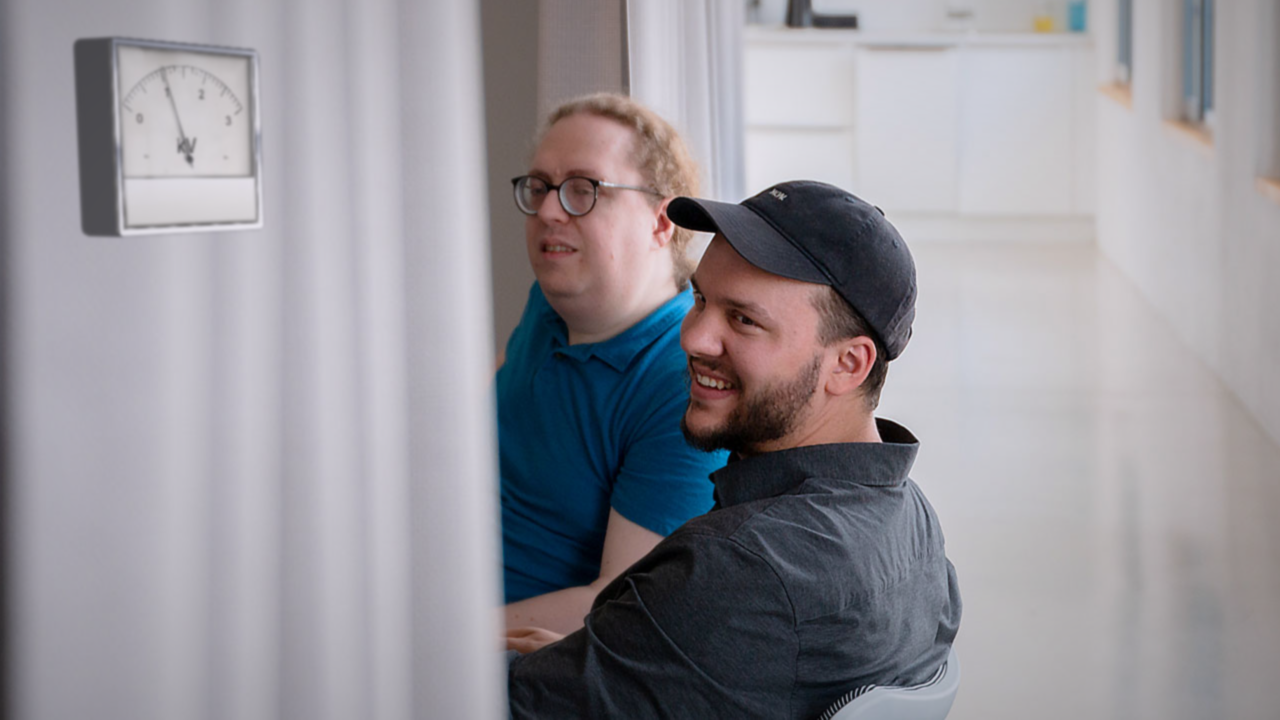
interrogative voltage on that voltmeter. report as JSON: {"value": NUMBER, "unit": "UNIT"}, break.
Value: {"value": 1, "unit": "kV"}
